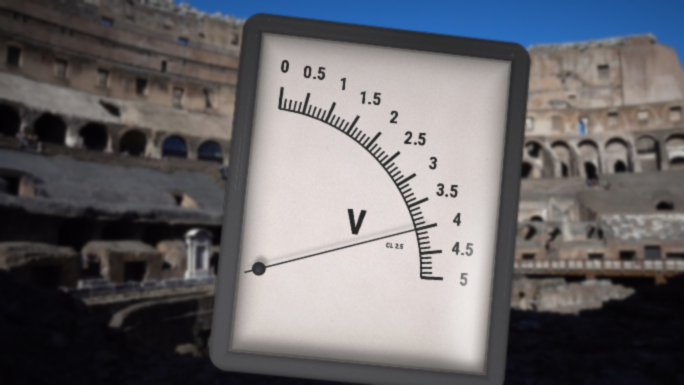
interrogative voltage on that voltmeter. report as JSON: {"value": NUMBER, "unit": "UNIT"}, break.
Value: {"value": 4, "unit": "V"}
